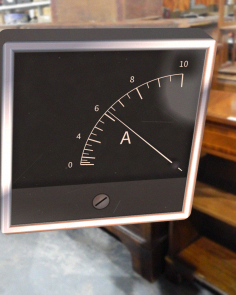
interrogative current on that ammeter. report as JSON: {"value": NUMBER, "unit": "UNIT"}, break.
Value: {"value": 6.25, "unit": "A"}
